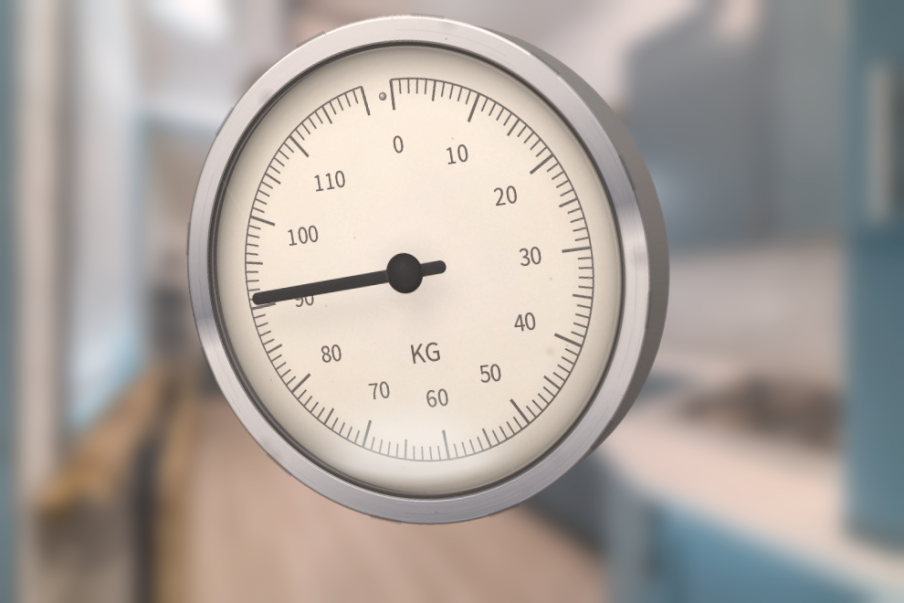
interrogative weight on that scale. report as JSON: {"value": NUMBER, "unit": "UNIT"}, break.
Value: {"value": 91, "unit": "kg"}
